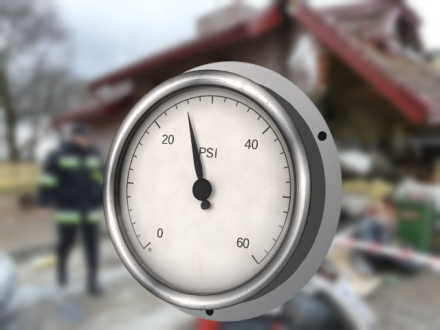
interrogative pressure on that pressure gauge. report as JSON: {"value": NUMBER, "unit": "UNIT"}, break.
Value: {"value": 26, "unit": "psi"}
